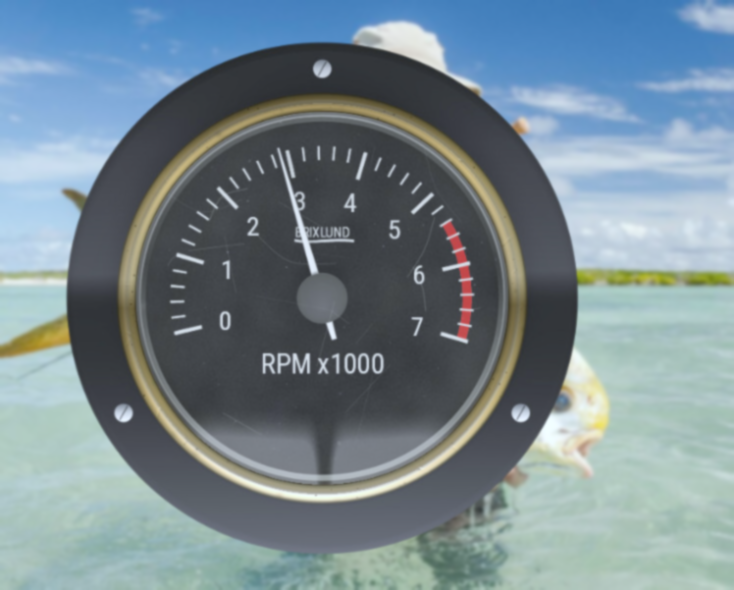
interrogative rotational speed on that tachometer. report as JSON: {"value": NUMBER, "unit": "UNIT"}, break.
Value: {"value": 2900, "unit": "rpm"}
